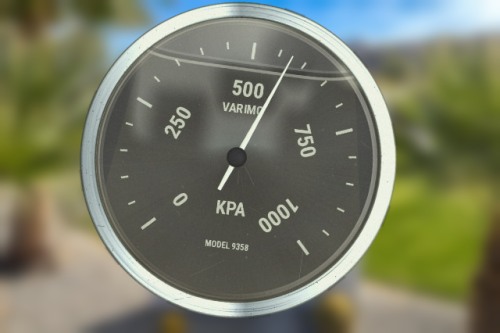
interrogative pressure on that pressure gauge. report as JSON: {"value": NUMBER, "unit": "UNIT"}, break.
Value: {"value": 575, "unit": "kPa"}
